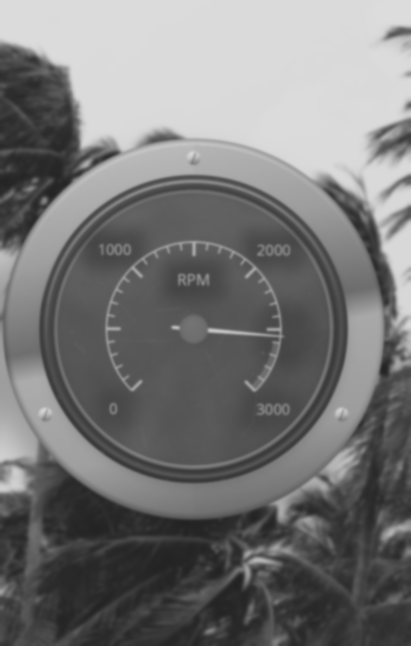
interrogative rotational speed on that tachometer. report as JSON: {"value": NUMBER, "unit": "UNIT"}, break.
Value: {"value": 2550, "unit": "rpm"}
